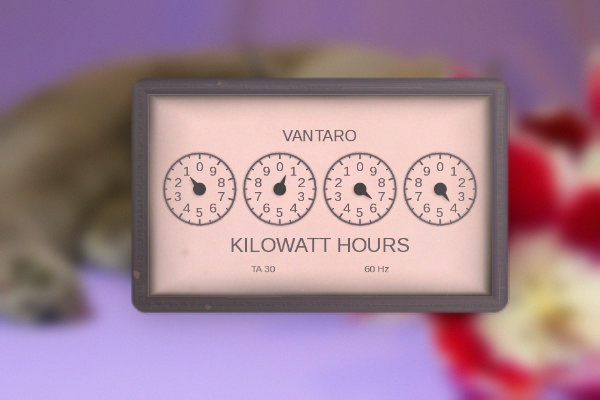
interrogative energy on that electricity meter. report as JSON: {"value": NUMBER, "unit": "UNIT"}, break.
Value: {"value": 1064, "unit": "kWh"}
